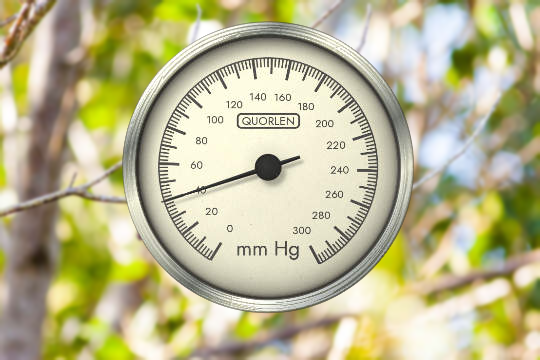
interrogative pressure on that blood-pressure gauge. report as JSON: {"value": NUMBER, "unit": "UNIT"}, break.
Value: {"value": 40, "unit": "mmHg"}
